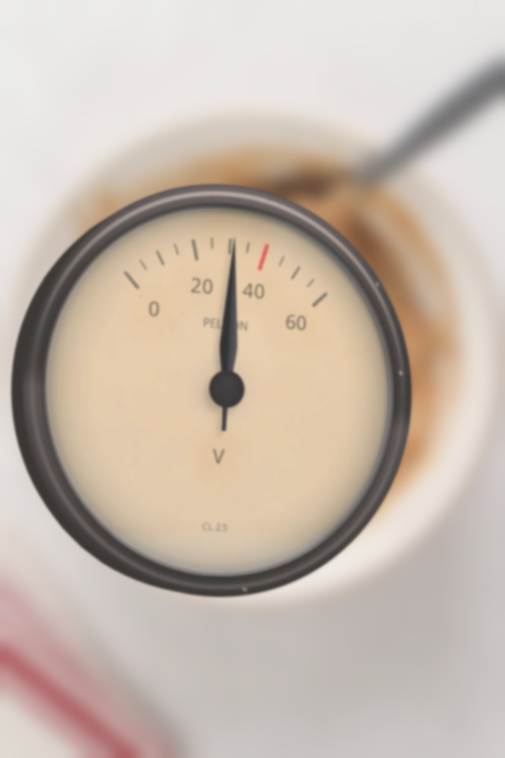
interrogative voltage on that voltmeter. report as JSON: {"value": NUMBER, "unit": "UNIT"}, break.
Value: {"value": 30, "unit": "V"}
